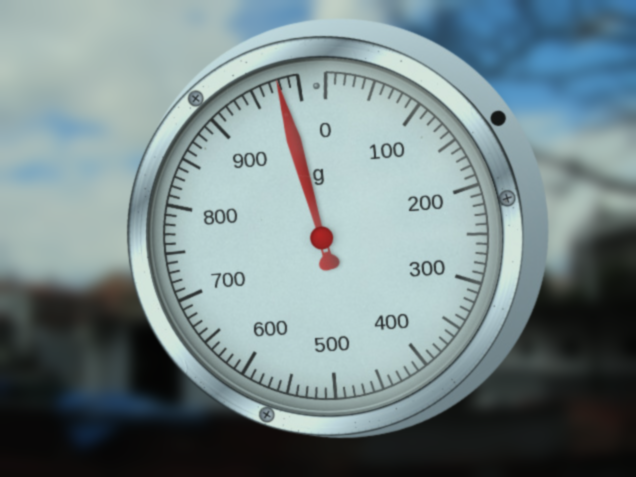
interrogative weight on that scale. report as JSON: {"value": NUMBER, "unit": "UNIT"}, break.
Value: {"value": 980, "unit": "g"}
